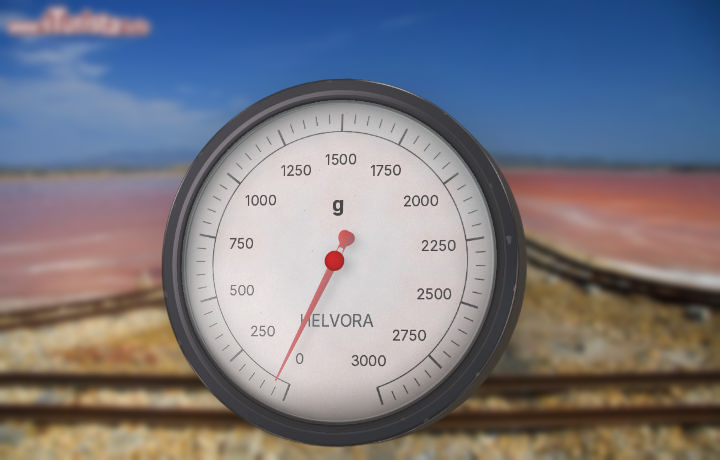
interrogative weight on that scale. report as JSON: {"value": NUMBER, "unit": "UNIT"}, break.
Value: {"value": 50, "unit": "g"}
